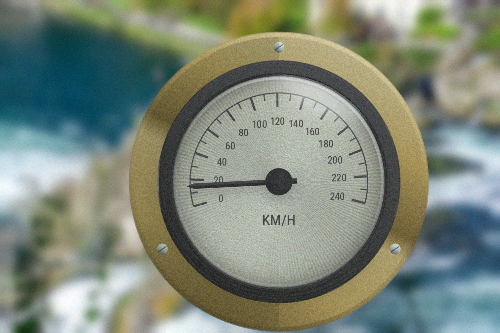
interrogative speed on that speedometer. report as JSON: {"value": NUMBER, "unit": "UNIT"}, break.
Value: {"value": 15, "unit": "km/h"}
